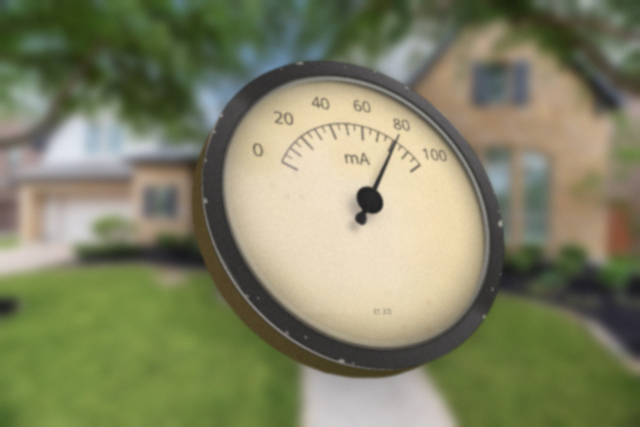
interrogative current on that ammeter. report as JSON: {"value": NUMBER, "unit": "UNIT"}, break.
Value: {"value": 80, "unit": "mA"}
